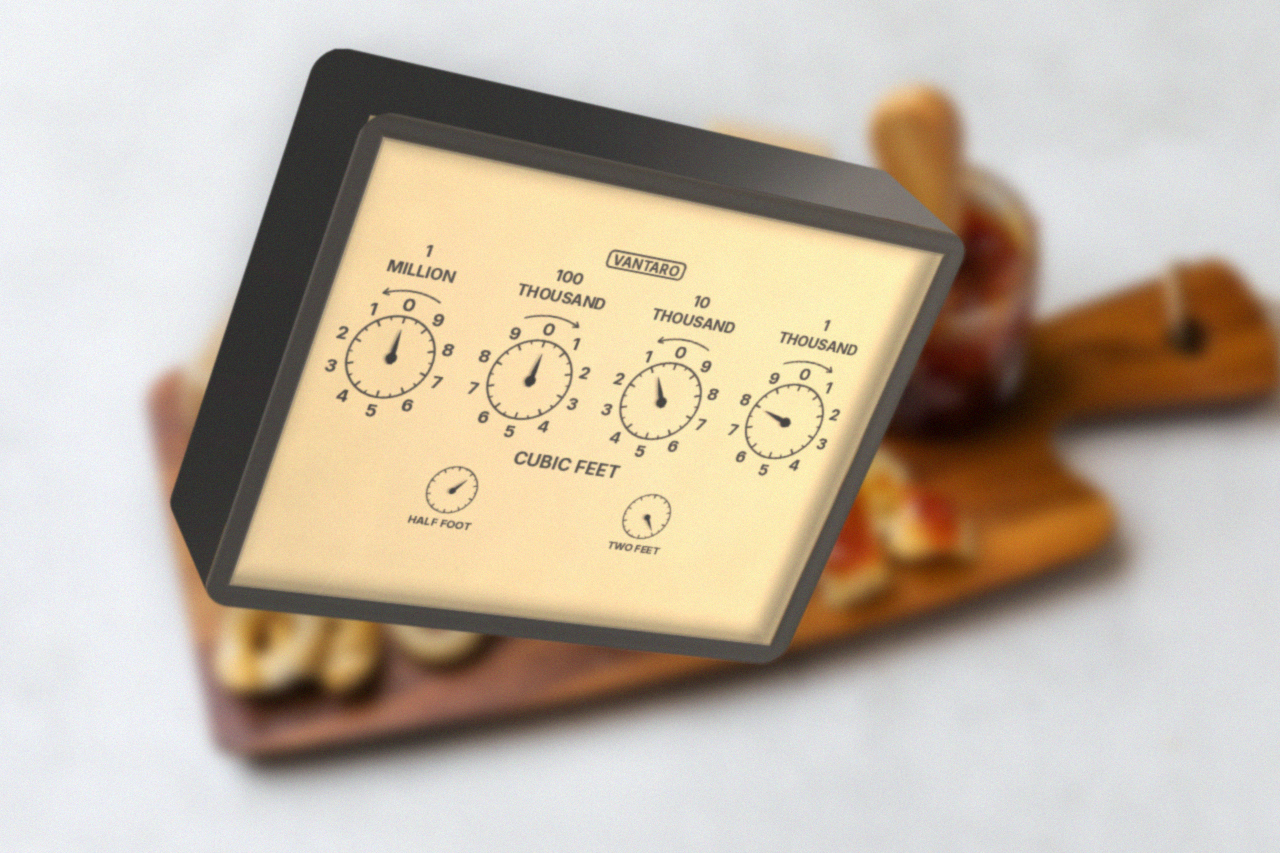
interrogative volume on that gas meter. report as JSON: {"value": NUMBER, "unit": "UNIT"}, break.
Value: {"value": 800, "unit": "ft³"}
